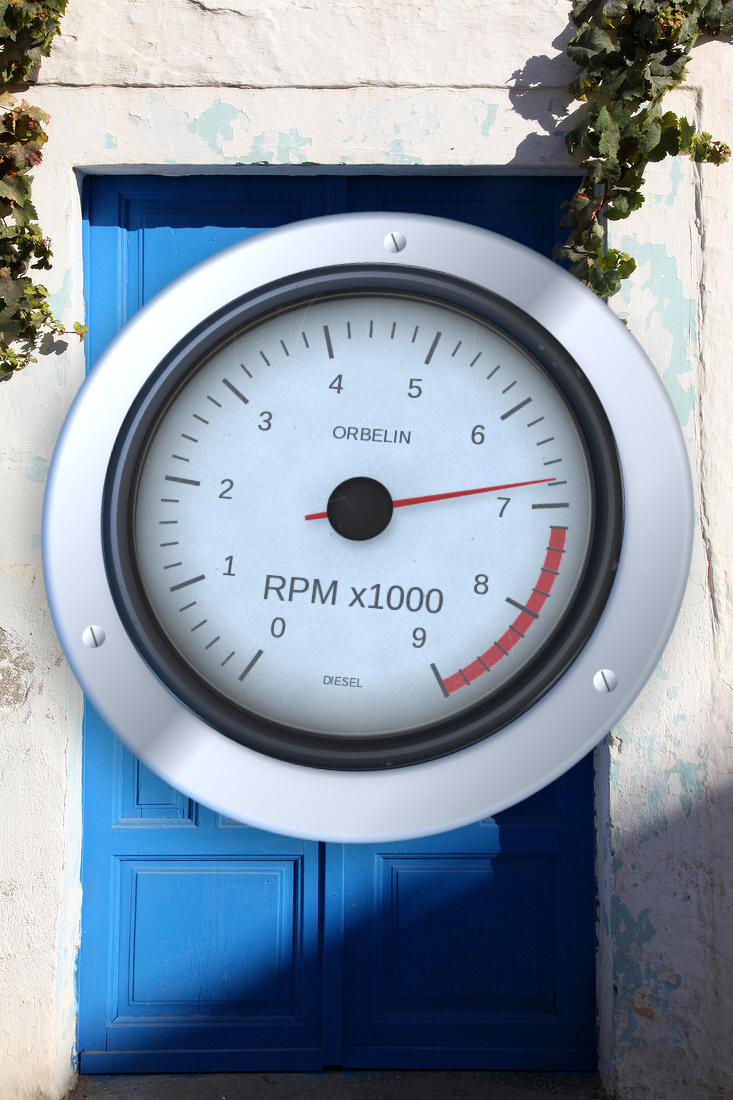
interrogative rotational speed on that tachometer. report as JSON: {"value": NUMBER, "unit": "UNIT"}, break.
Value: {"value": 6800, "unit": "rpm"}
